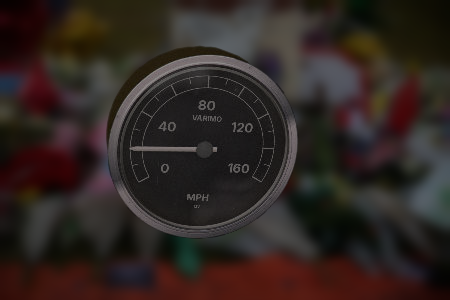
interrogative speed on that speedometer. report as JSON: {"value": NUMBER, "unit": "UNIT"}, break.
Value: {"value": 20, "unit": "mph"}
